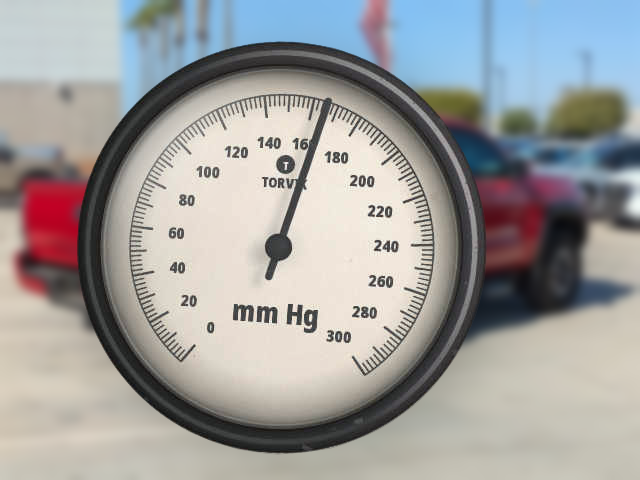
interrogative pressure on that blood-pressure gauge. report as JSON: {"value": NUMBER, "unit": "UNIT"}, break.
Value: {"value": 166, "unit": "mmHg"}
